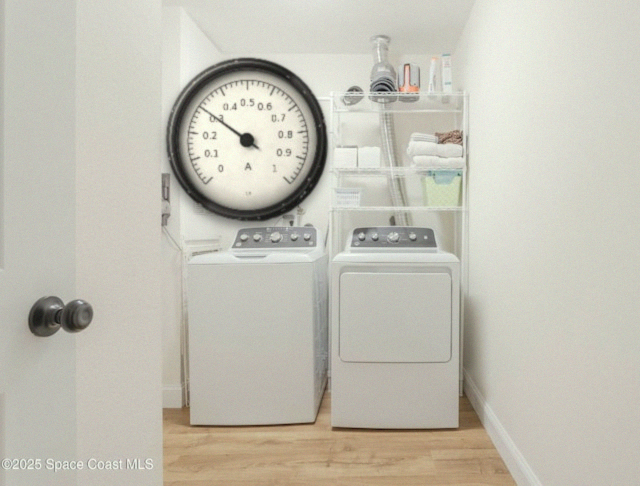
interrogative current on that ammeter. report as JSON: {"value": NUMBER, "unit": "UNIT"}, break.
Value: {"value": 0.3, "unit": "A"}
